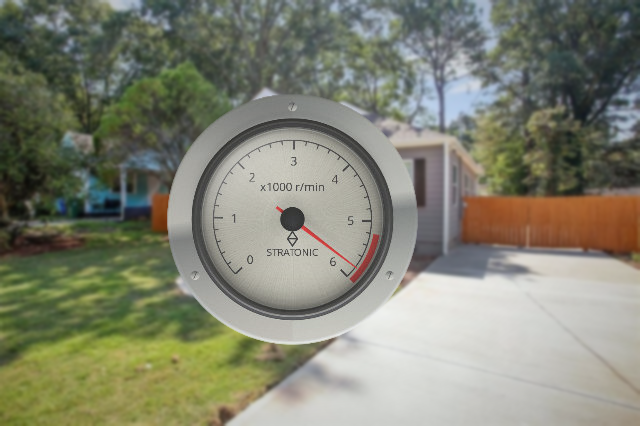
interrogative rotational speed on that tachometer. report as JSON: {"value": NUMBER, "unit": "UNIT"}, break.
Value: {"value": 5800, "unit": "rpm"}
